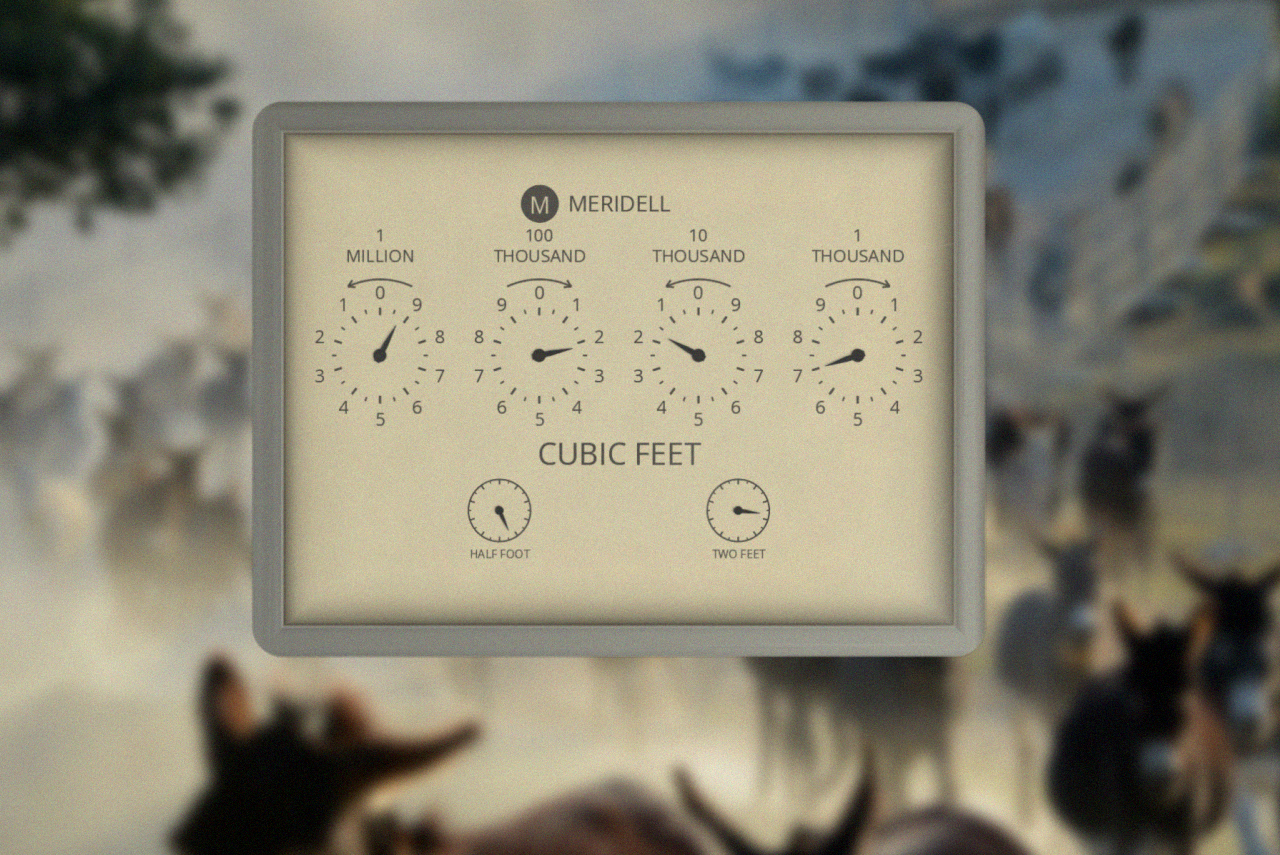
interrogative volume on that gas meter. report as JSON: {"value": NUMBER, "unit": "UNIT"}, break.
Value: {"value": 921700, "unit": "ft³"}
